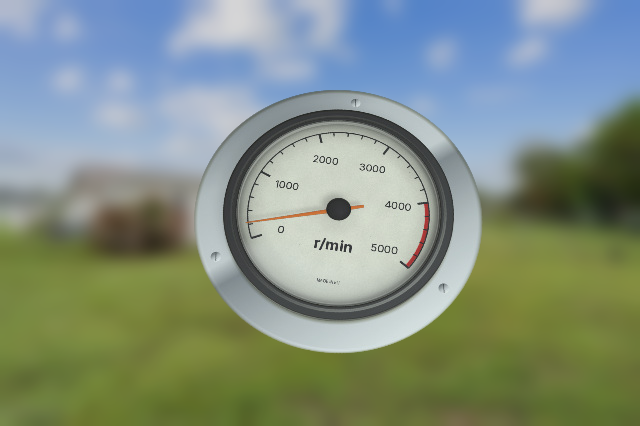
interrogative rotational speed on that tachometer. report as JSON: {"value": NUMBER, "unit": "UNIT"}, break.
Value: {"value": 200, "unit": "rpm"}
